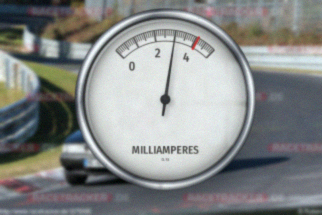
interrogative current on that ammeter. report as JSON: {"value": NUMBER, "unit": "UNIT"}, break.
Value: {"value": 3, "unit": "mA"}
